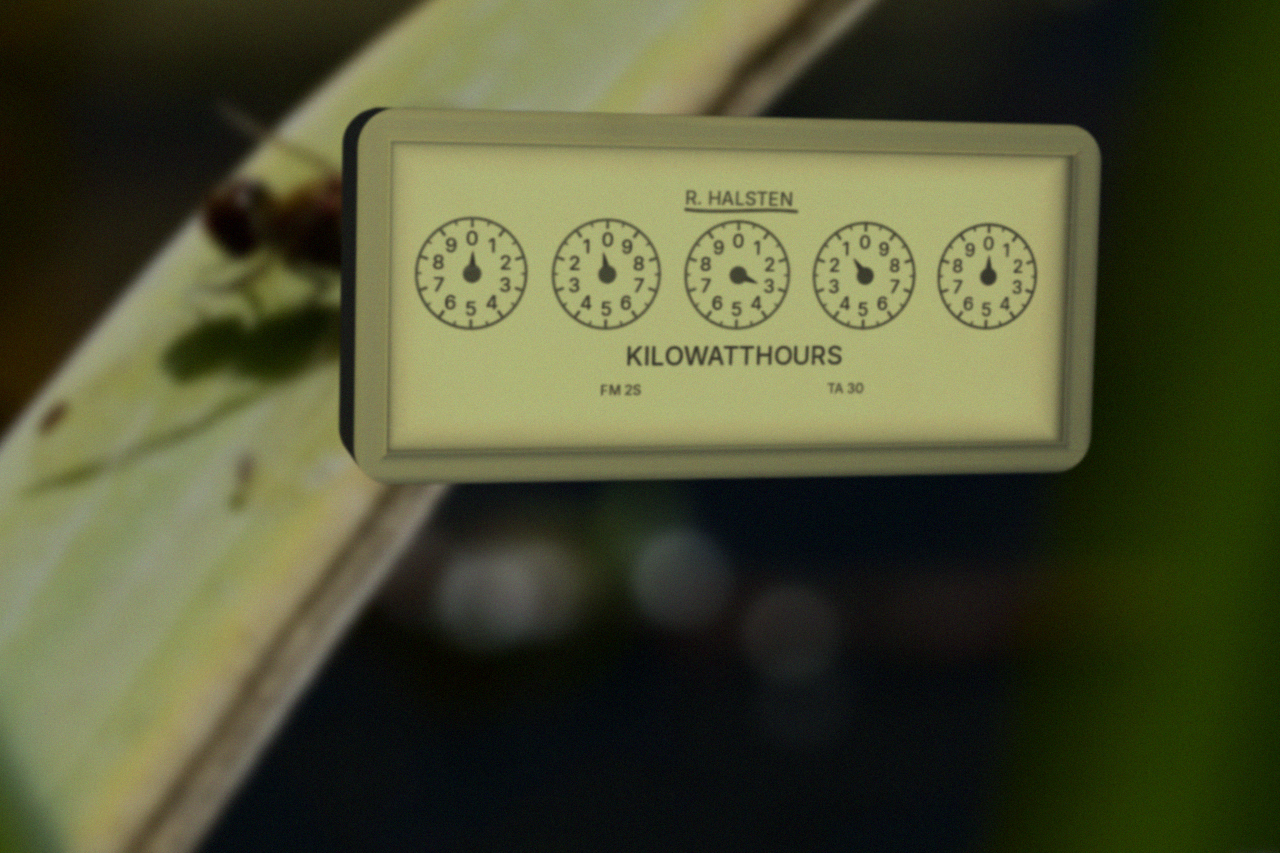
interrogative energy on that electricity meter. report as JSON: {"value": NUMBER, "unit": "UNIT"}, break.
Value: {"value": 310, "unit": "kWh"}
